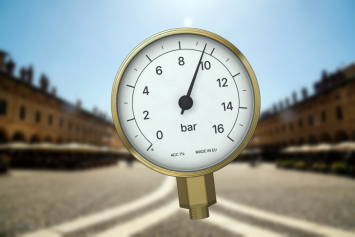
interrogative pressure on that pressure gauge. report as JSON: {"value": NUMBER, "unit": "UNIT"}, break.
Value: {"value": 9.5, "unit": "bar"}
